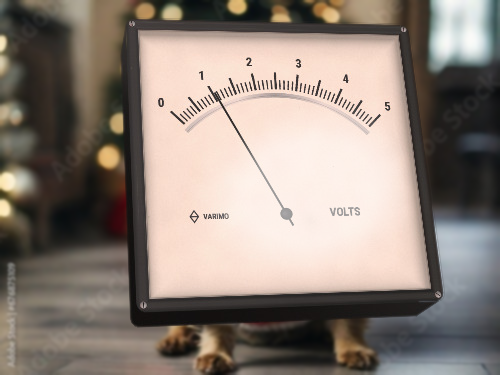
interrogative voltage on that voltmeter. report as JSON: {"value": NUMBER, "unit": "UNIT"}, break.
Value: {"value": 1, "unit": "V"}
